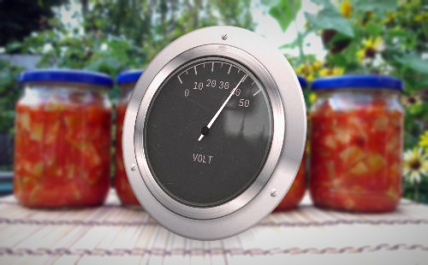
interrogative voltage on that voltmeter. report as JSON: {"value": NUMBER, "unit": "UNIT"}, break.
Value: {"value": 40, "unit": "V"}
